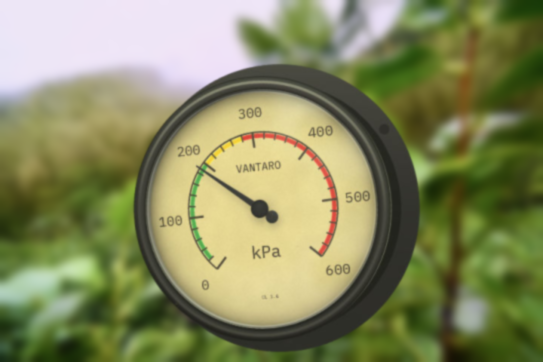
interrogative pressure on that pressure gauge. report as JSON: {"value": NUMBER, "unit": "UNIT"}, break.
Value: {"value": 190, "unit": "kPa"}
